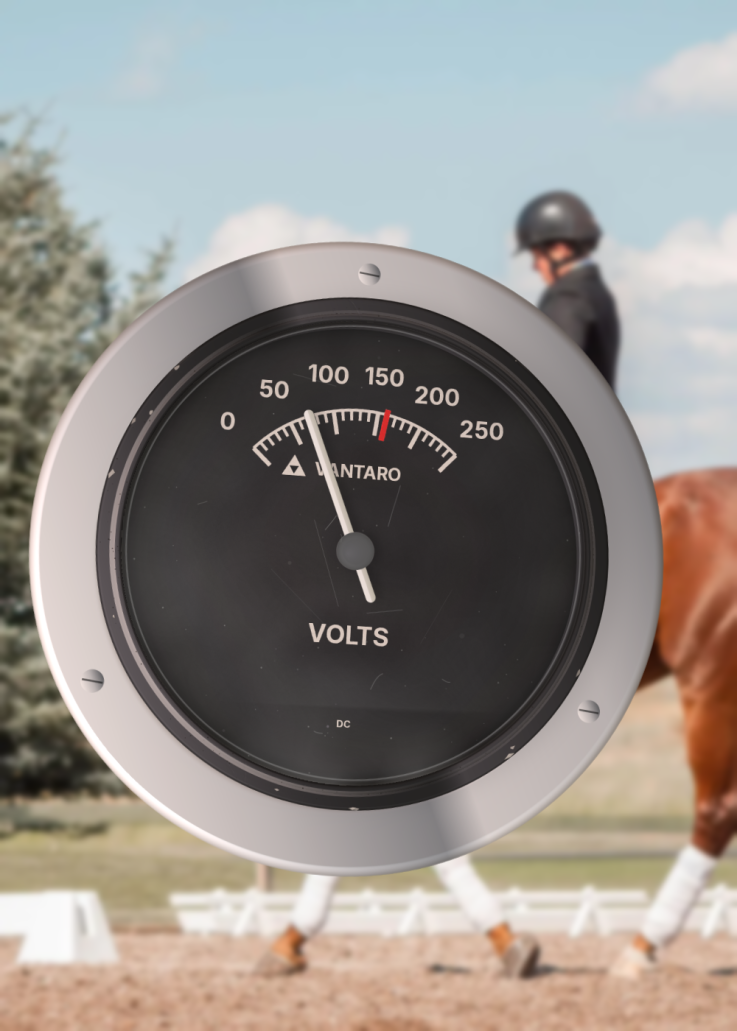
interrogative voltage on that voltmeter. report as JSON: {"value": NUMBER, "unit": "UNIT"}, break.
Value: {"value": 70, "unit": "V"}
